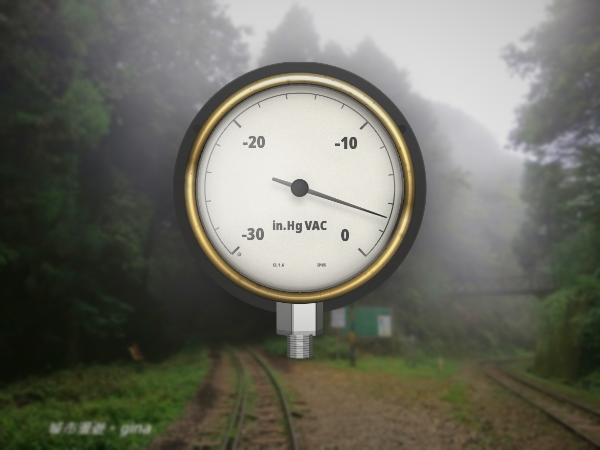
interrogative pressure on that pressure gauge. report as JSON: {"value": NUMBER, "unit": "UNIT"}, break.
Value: {"value": -3, "unit": "inHg"}
